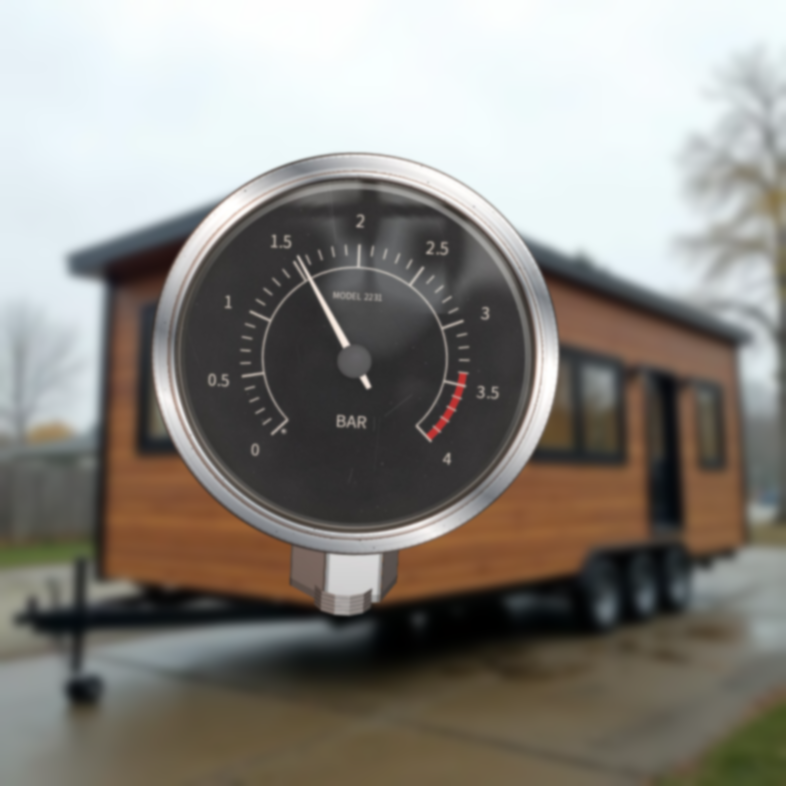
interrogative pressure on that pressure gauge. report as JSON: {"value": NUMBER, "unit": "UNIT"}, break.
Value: {"value": 1.55, "unit": "bar"}
